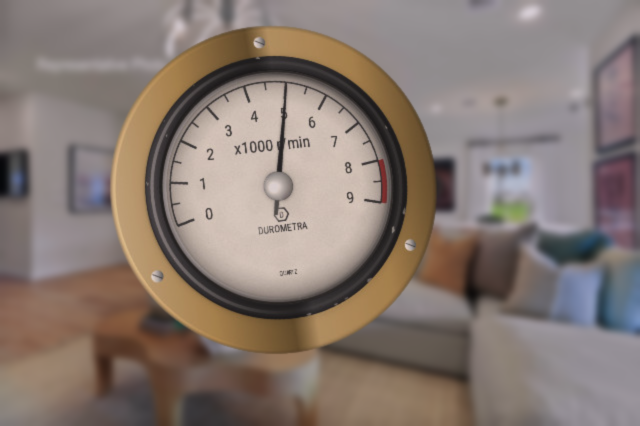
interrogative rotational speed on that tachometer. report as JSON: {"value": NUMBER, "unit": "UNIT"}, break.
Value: {"value": 5000, "unit": "rpm"}
